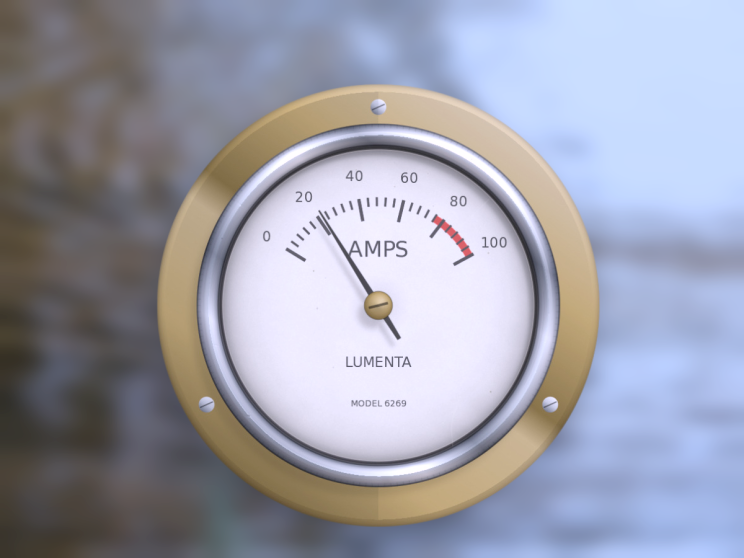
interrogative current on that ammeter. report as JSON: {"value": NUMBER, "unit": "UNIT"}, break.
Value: {"value": 22, "unit": "A"}
